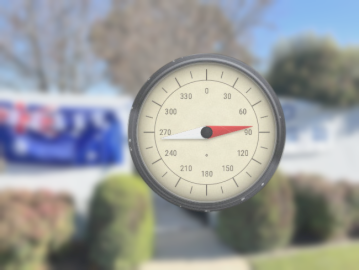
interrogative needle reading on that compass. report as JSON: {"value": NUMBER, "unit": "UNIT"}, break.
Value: {"value": 82.5, "unit": "°"}
